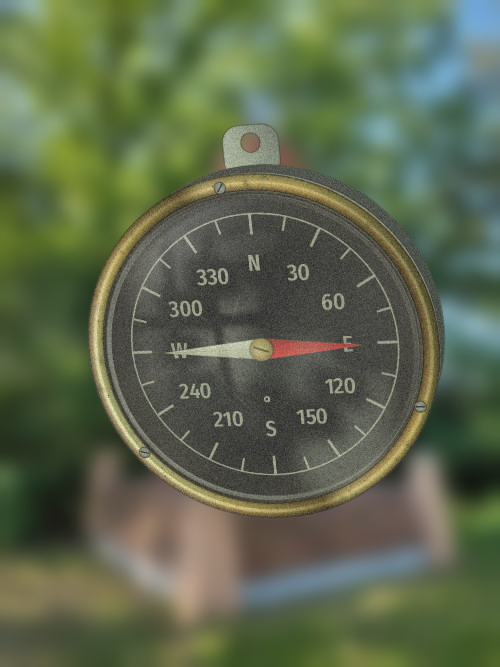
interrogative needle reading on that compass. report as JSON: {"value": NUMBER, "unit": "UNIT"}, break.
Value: {"value": 90, "unit": "°"}
